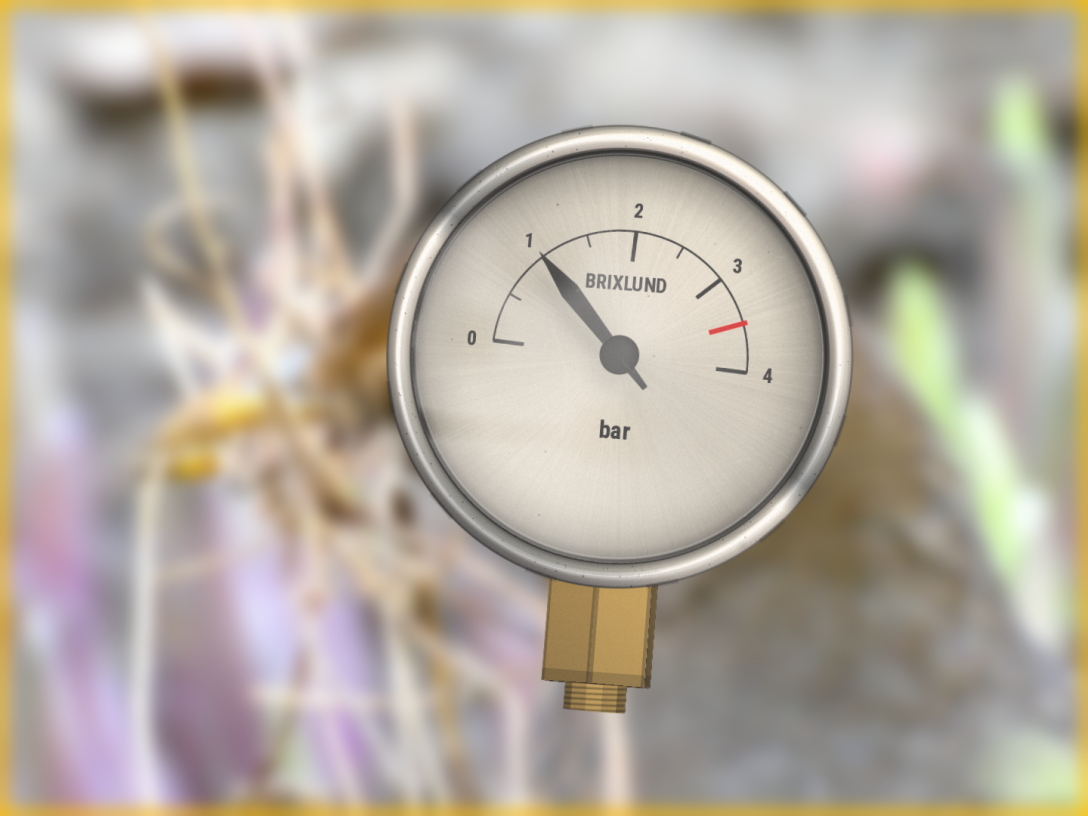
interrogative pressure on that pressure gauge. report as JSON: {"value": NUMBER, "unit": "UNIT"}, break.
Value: {"value": 1, "unit": "bar"}
